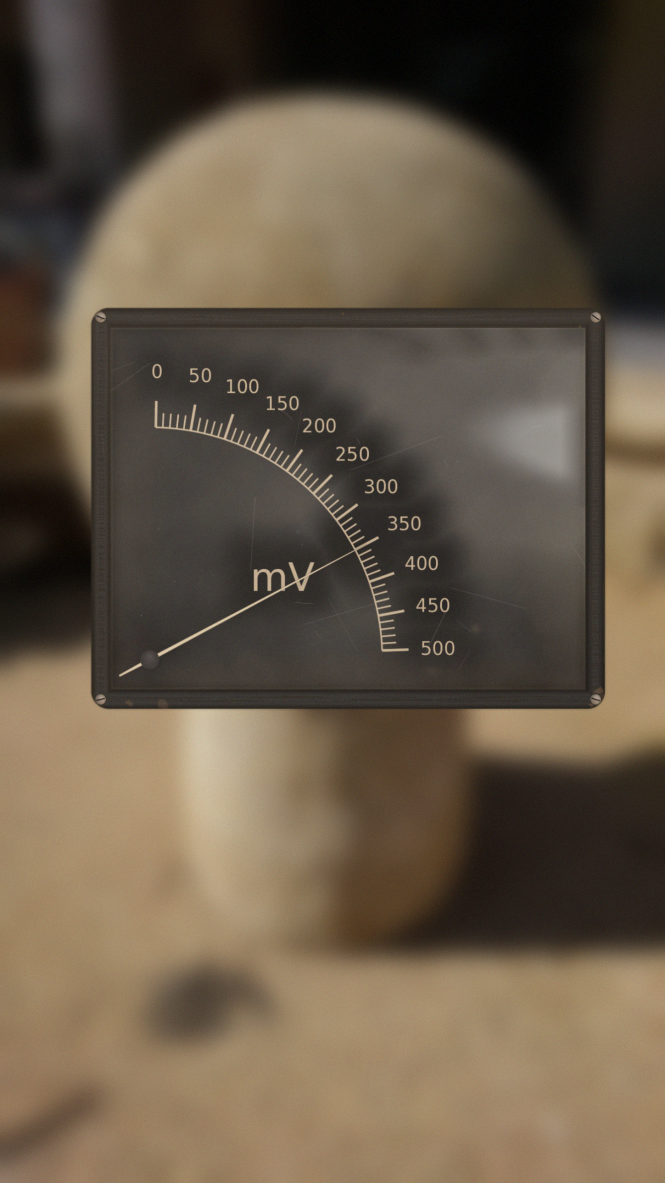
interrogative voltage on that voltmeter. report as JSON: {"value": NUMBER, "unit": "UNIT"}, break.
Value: {"value": 350, "unit": "mV"}
